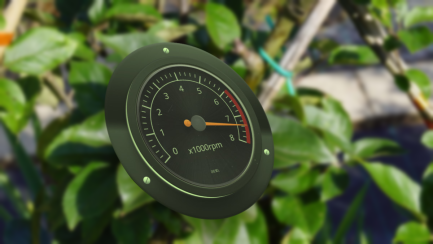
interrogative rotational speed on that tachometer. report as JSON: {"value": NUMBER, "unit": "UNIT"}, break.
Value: {"value": 7400, "unit": "rpm"}
